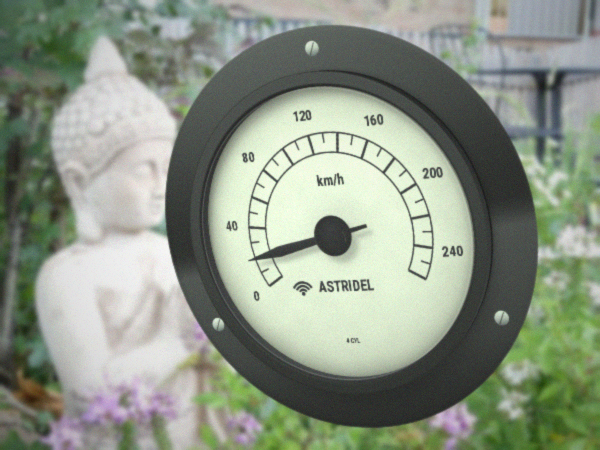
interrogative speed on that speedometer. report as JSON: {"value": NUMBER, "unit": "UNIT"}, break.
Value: {"value": 20, "unit": "km/h"}
